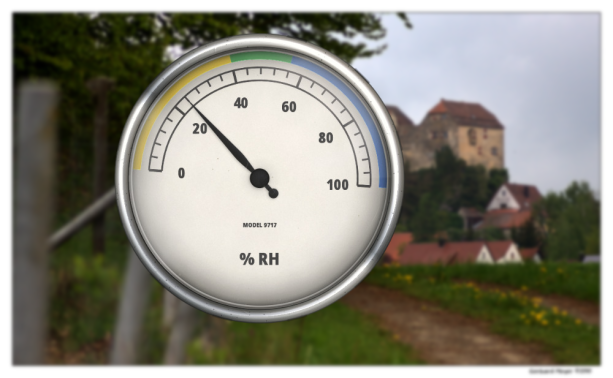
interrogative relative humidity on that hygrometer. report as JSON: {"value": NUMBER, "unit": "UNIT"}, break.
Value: {"value": 24, "unit": "%"}
